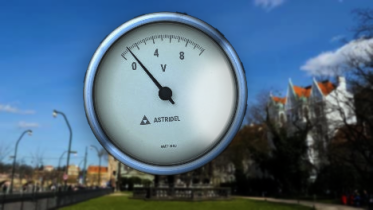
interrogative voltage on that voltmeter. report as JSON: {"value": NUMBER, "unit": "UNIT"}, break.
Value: {"value": 1, "unit": "V"}
